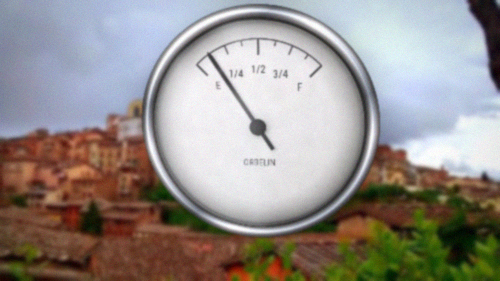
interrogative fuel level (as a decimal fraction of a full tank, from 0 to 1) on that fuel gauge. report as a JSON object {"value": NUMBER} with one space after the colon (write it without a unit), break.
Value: {"value": 0.125}
